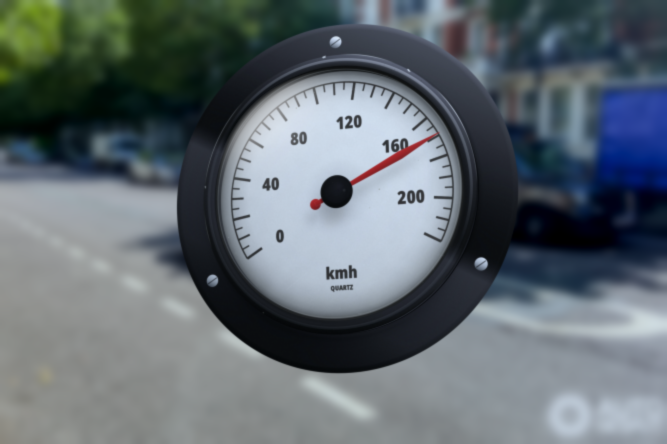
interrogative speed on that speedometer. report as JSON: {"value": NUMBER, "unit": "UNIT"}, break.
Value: {"value": 170, "unit": "km/h"}
